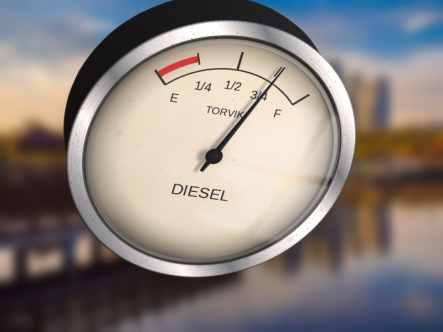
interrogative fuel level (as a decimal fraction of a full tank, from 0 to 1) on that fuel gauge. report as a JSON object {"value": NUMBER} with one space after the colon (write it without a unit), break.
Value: {"value": 0.75}
